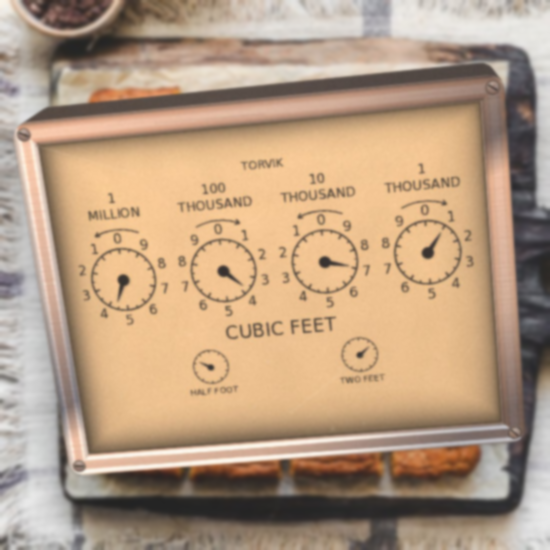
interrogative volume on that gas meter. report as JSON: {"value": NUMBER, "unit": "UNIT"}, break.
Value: {"value": 437100, "unit": "ft³"}
